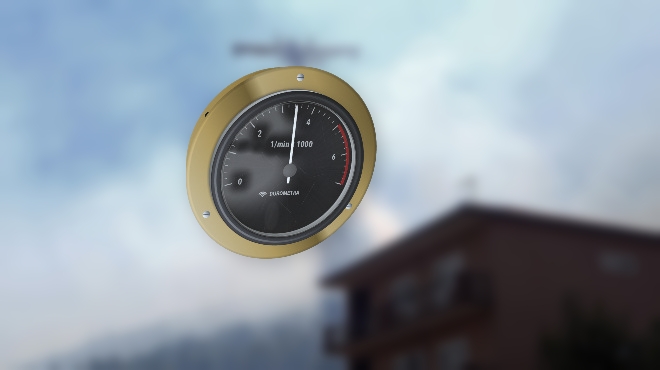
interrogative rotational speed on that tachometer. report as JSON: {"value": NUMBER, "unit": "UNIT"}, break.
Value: {"value": 3400, "unit": "rpm"}
